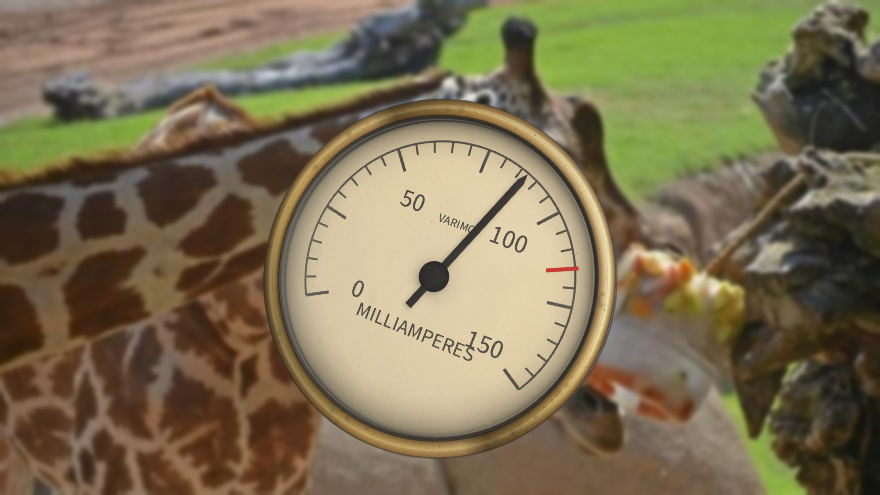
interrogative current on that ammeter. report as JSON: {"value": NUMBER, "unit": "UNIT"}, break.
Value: {"value": 87.5, "unit": "mA"}
